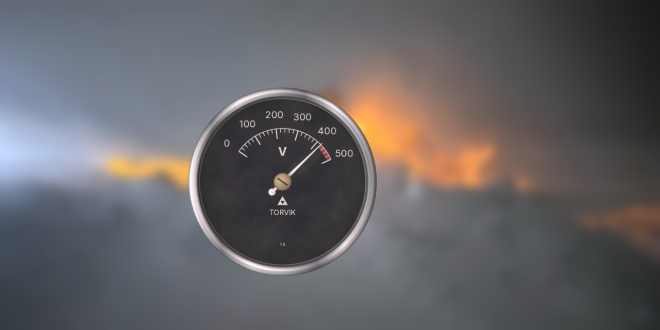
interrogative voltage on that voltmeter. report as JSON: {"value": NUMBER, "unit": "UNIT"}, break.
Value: {"value": 420, "unit": "V"}
